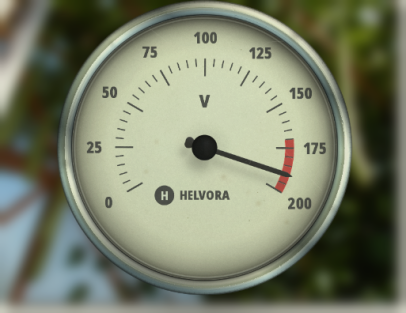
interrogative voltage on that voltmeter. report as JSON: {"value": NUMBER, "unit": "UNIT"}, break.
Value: {"value": 190, "unit": "V"}
